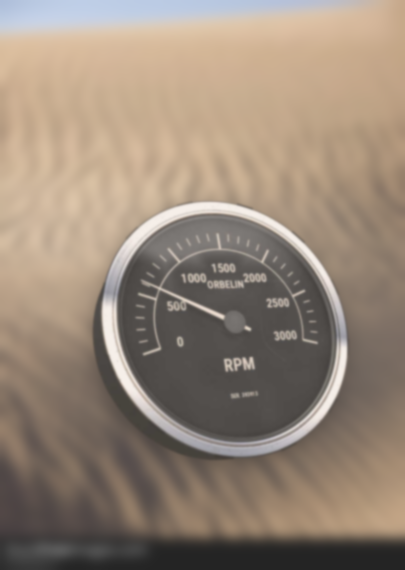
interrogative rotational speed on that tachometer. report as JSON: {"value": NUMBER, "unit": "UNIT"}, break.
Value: {"value": 600, "unit": "rpm"}
